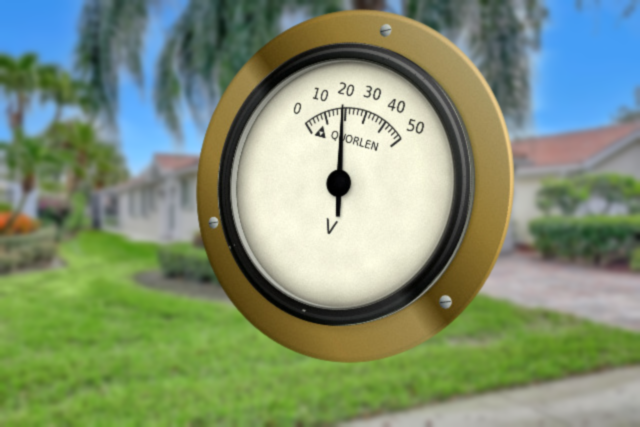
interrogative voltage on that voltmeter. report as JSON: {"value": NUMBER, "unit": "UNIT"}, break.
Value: {"value": 20, "unit": "V"}
